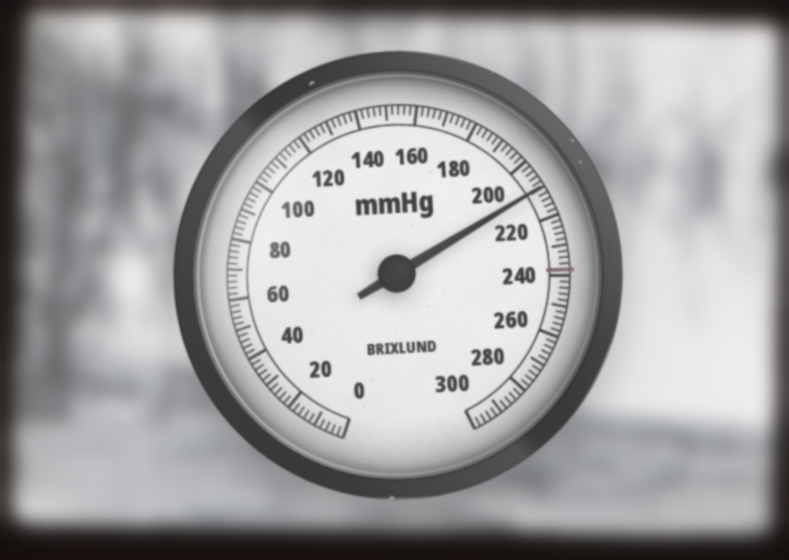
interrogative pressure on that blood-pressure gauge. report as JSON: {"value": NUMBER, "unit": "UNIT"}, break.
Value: {"value": 210, "unit": "mmHg"}
